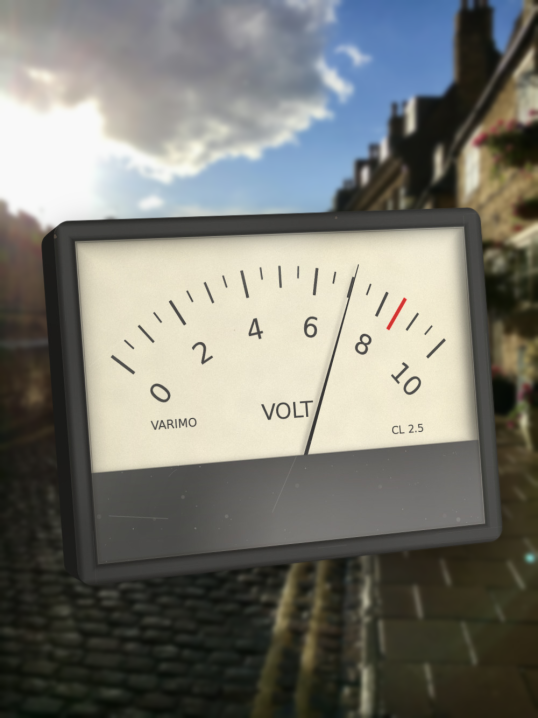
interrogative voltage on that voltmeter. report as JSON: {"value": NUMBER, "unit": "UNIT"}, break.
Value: {"value": 7, "unit": "V"}
